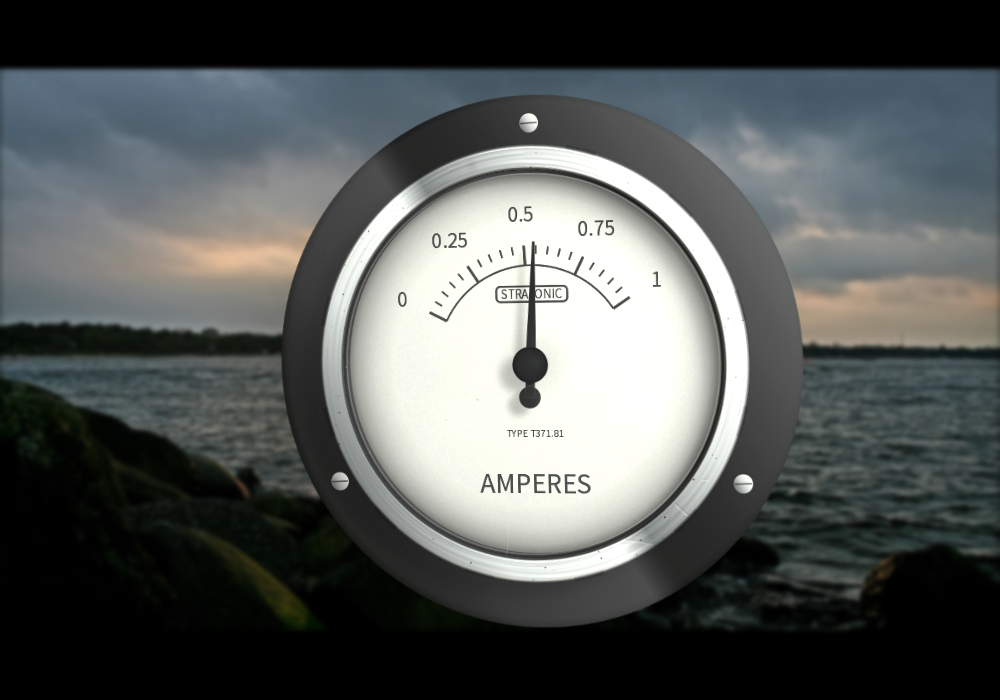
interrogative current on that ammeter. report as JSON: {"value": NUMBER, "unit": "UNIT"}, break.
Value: {"value": 0.55, "unit": "A"}
